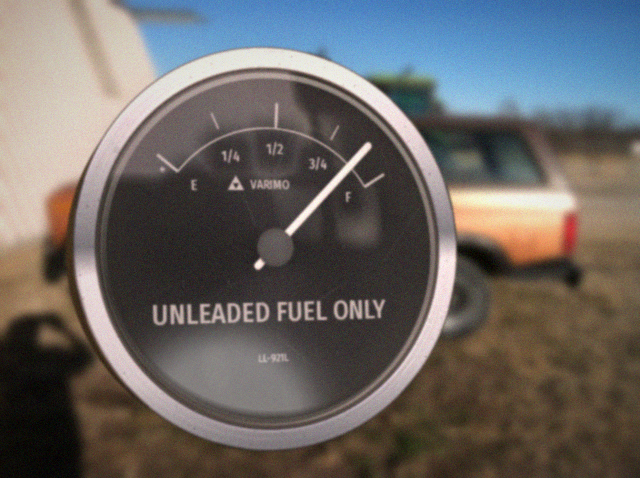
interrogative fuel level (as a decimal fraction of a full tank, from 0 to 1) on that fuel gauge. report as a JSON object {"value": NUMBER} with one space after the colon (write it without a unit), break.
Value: {"value": 0.875}
